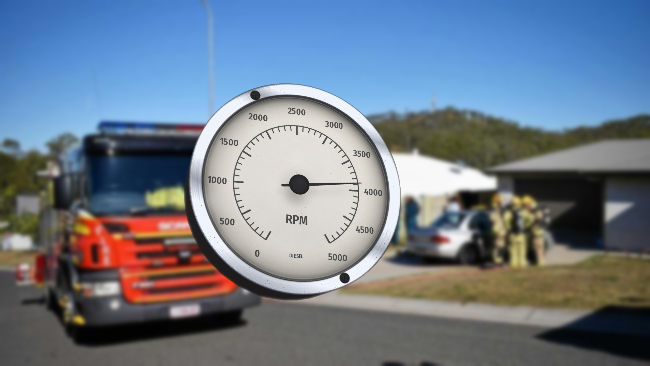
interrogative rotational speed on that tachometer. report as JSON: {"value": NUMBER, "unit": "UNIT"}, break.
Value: {"value": 3900, "unit": "rpm"}
